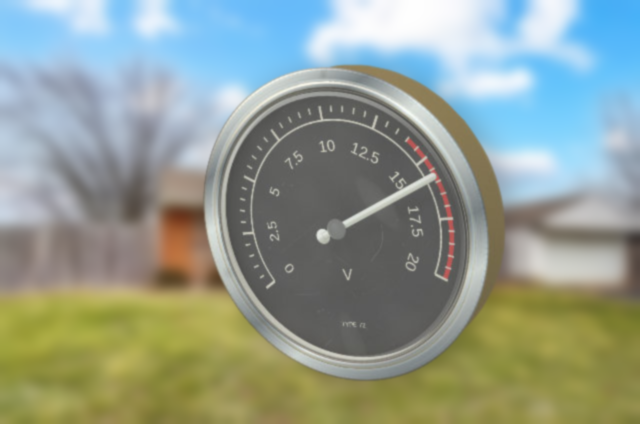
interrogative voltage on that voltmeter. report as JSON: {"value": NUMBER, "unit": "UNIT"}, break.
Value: {"value": 15.75, "unit": "V"}
